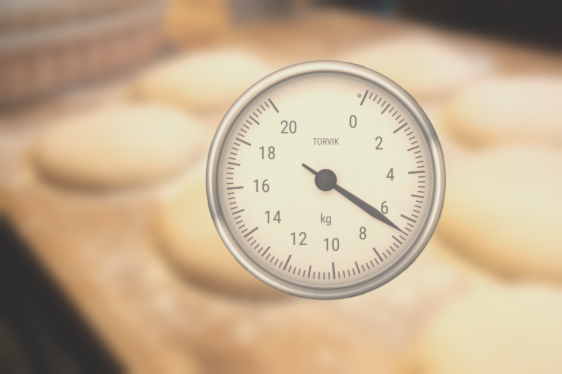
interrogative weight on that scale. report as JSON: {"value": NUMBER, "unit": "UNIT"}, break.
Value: {"value": 6.6, "unit": "kg"}
